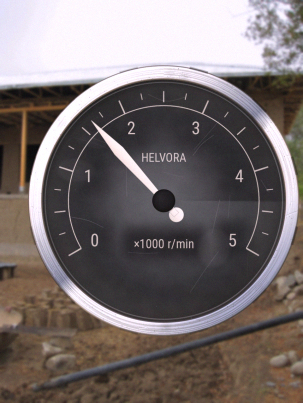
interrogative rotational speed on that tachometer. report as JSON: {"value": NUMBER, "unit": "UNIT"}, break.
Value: {"value": 1625, "unit": "rpm"}
